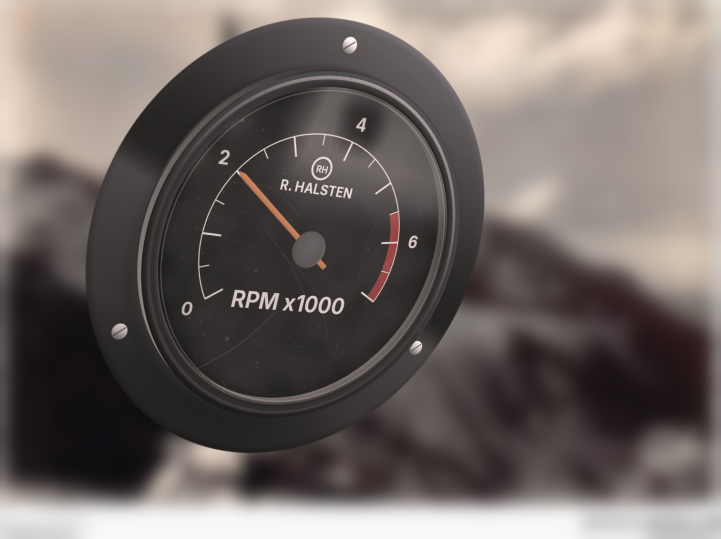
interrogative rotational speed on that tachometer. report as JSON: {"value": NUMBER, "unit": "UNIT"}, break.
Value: {"value": 2000, "unit": "rpm"}
